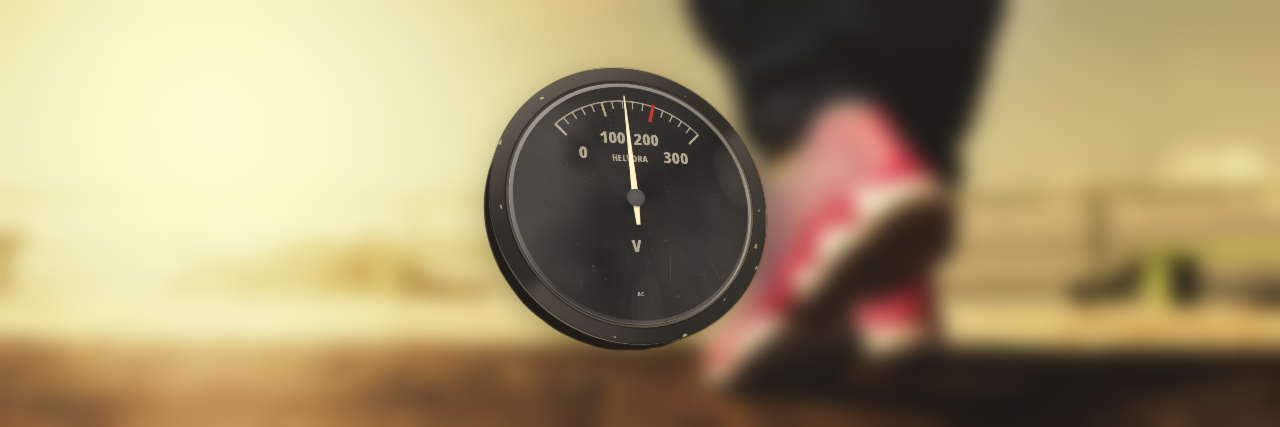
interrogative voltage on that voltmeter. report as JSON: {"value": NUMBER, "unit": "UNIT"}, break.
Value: {"value": 140, "unit": "V"}
